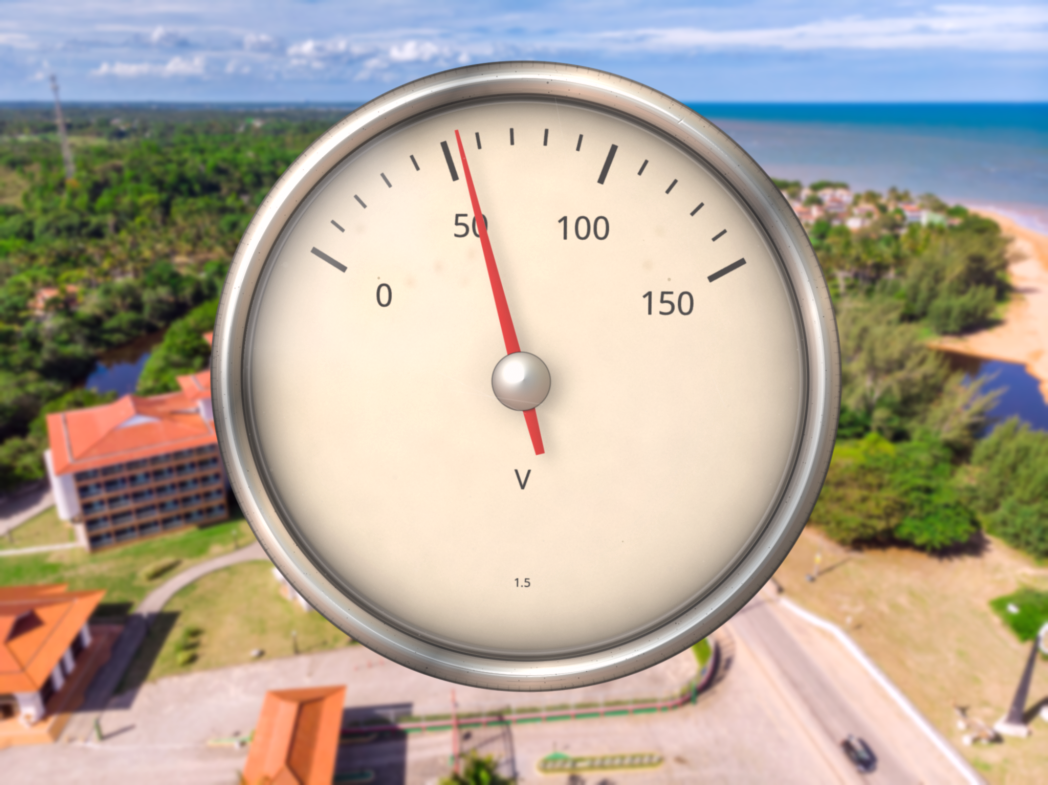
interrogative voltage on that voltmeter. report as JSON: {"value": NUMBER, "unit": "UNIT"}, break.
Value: {"value": 55, "unit": "V"}
